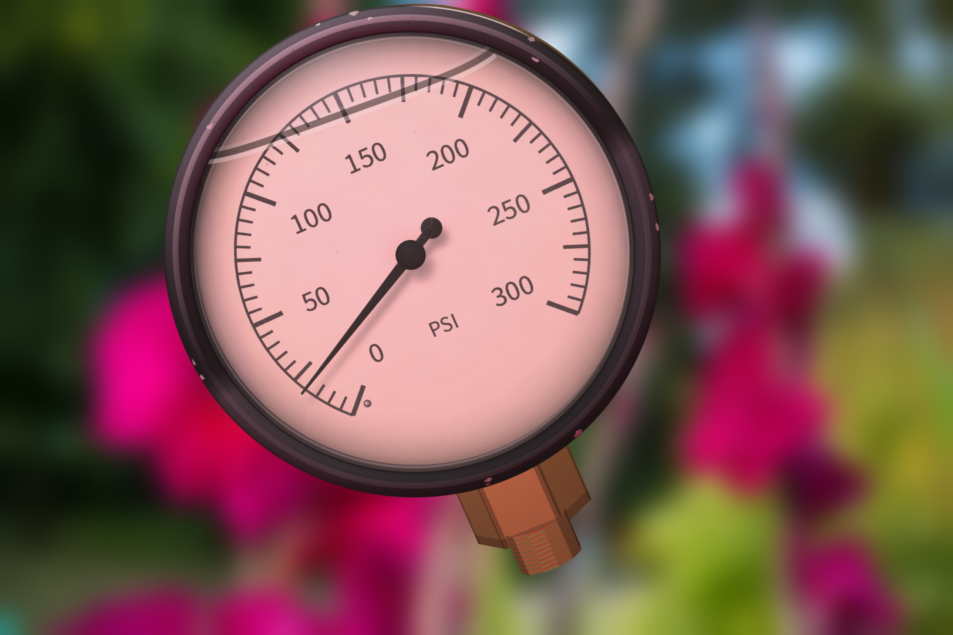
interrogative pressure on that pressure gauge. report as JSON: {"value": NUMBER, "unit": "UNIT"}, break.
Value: {"value": 20, "unit": "psi"}
